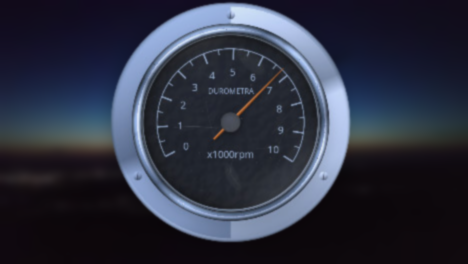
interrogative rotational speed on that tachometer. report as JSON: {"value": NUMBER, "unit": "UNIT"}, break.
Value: {"value": 6750, "unit": "rpm"}
